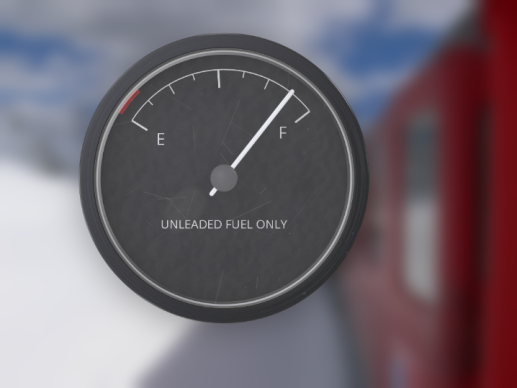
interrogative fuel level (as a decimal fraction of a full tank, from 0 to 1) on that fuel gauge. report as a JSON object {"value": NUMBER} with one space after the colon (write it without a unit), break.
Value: {"value": 0.875}
